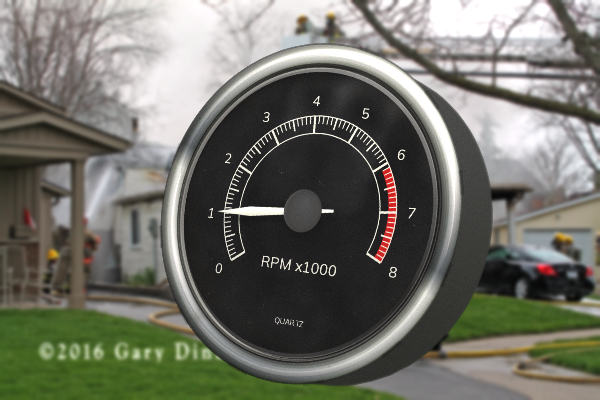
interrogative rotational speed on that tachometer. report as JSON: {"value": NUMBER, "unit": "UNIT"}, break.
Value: {"value": 1000, "unit": "rpm"}
